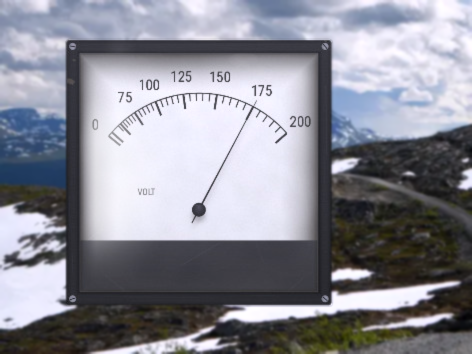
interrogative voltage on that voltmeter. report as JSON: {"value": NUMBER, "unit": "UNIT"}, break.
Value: {"value": 175, "unit": "V"}
